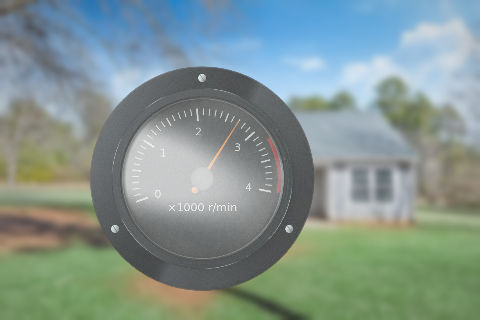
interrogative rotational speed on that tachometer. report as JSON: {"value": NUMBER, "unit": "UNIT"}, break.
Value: {"value": 2700, "unit": "rpm"}
